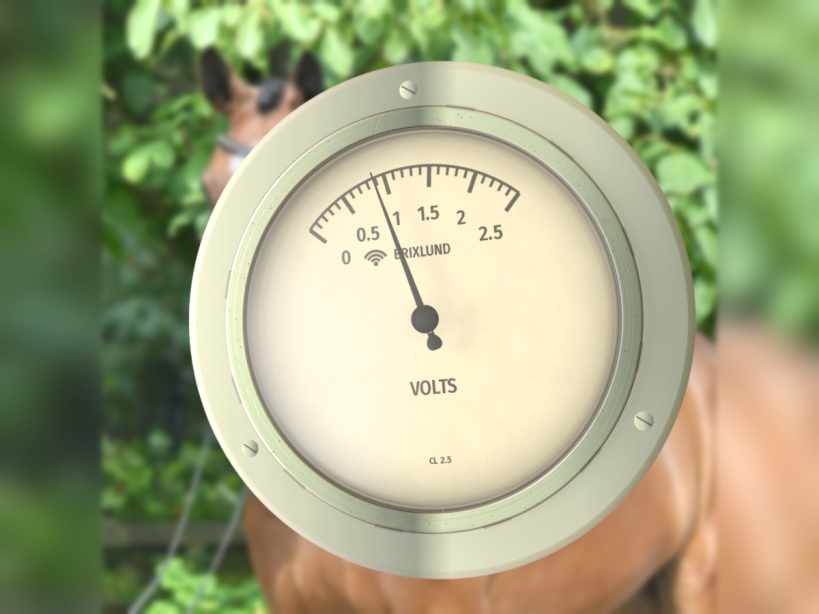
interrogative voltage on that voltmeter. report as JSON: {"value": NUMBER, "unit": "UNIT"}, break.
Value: {"value": 0.9, "unit": "V"}
